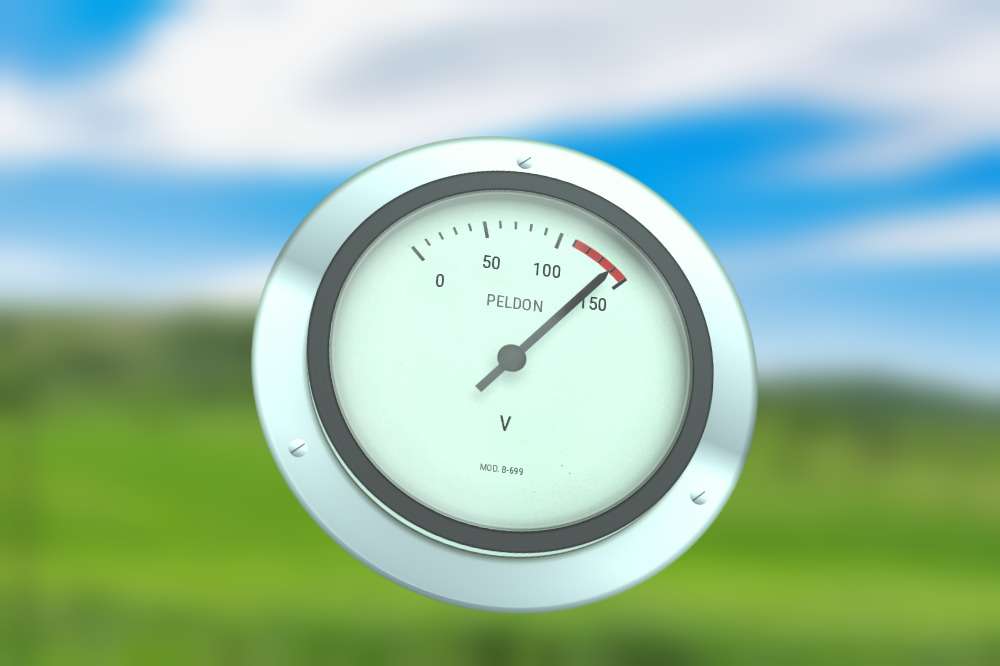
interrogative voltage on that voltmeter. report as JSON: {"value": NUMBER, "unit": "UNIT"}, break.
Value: {"value": 140, "unit": "V"}
